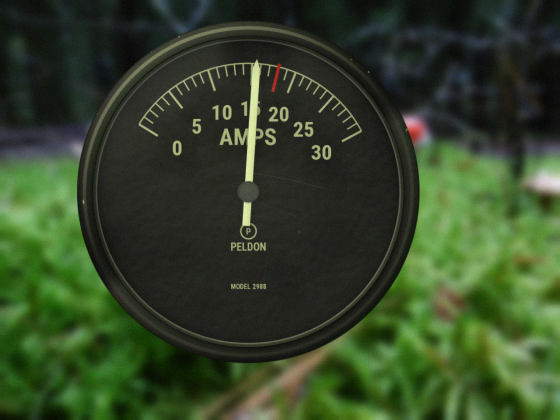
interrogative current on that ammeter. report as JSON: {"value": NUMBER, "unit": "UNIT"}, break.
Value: {"value": 15.5, "unit": "A"}
